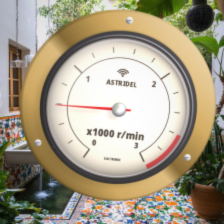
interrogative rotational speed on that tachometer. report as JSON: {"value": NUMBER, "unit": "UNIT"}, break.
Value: {"value": 600, "unit": "rpm"}
